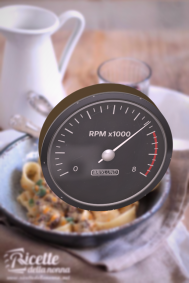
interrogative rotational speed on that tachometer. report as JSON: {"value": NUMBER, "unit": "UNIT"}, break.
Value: {"value": 5500, "unit": "rpm"}
